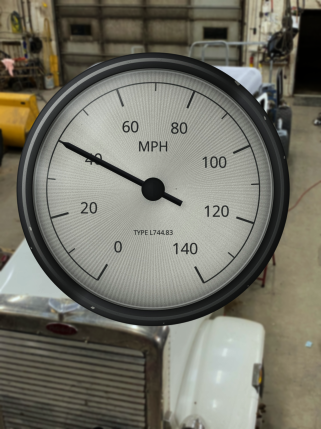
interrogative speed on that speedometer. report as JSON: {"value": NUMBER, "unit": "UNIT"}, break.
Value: {"value": 40, "unit": "mph"}
